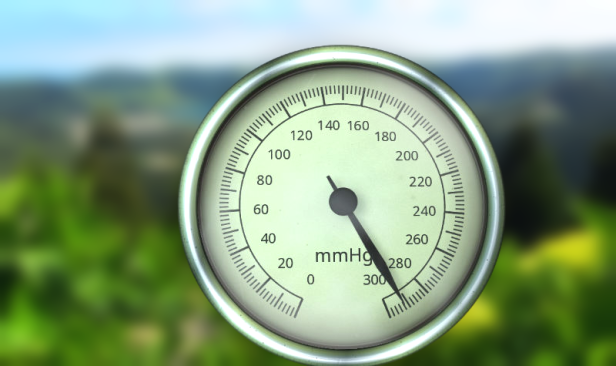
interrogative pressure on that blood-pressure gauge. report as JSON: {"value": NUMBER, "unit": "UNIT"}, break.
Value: {"value": 292, "unit": "mmHg"}
